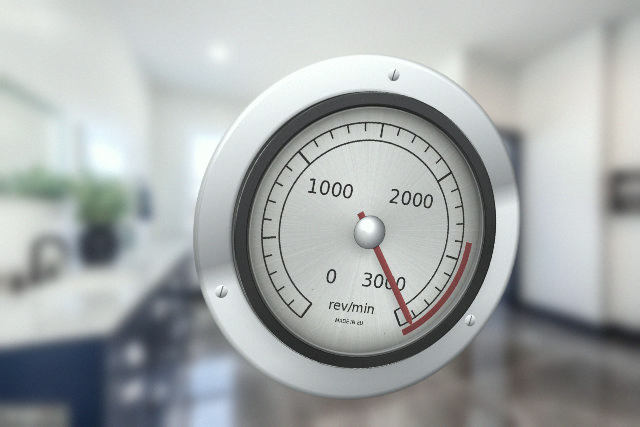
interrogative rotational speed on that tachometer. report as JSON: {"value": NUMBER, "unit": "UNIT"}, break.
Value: {"value": 2950, "unit": "rpm"}
